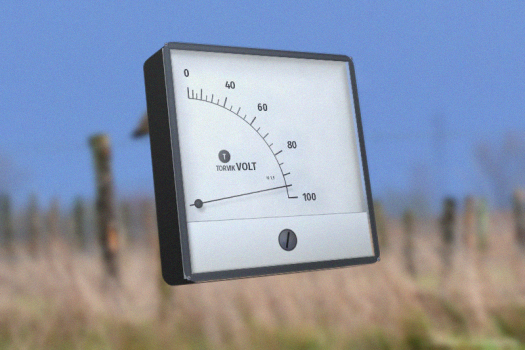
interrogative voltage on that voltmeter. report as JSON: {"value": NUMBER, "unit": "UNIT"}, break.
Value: {"value": 95, "unit": "V"}
